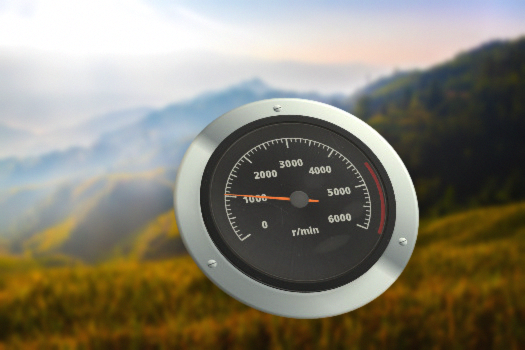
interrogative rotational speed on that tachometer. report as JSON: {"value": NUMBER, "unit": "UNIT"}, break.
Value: {"value": 1000, "unit": "rpm"}
